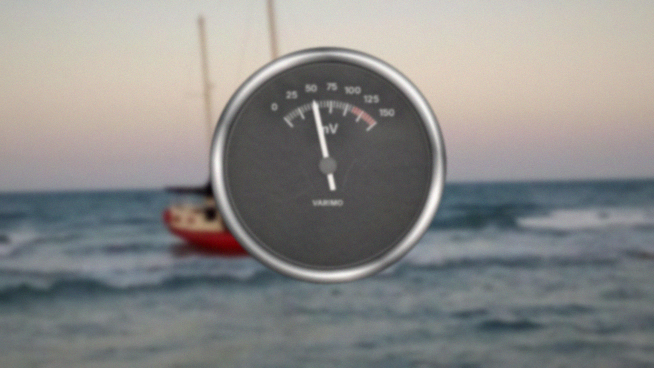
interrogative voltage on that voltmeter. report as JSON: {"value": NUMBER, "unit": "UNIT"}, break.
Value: {"value": 50, "unit": "mV"}
